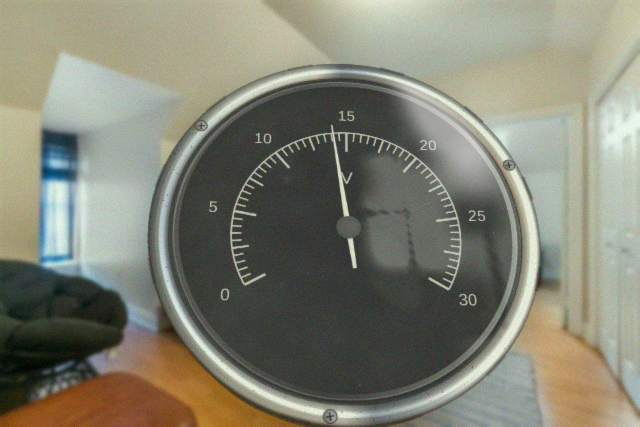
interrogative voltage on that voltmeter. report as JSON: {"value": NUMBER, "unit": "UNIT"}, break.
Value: {"value": 14, "unit": "V"}
